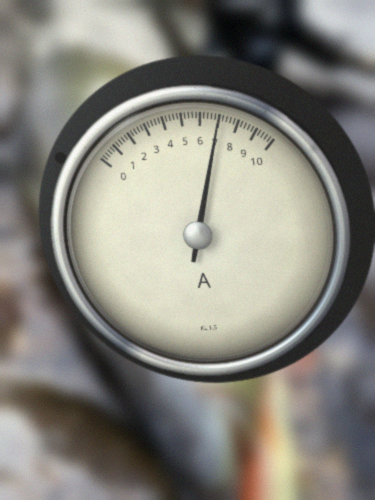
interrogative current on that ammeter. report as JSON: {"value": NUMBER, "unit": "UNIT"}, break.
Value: {"value": 7, "unit": "A"}
